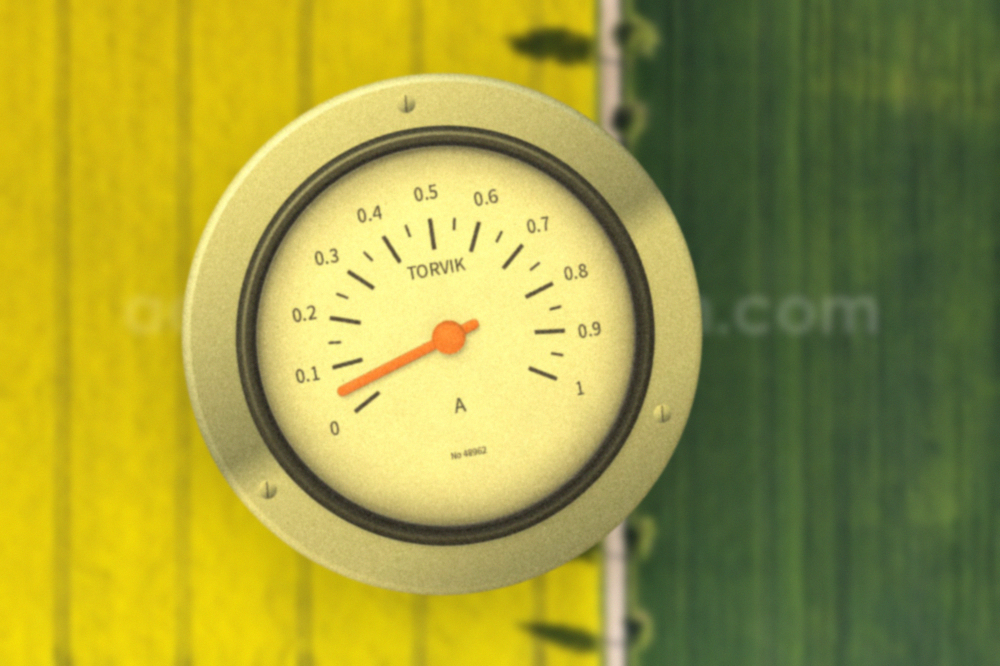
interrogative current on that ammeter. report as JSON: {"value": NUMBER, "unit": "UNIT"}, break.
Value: {"value": 0.05, "unit": "A"}
